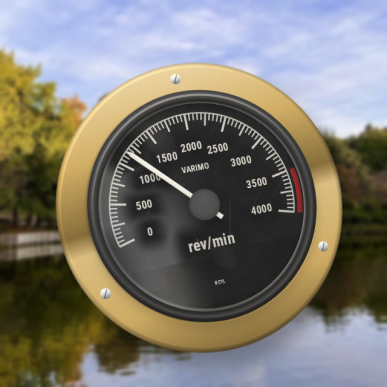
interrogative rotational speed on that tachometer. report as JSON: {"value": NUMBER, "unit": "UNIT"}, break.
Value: {"value": 1150, "unit": "rpm"}
